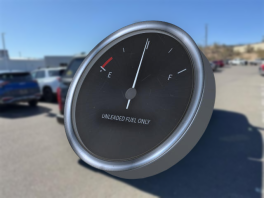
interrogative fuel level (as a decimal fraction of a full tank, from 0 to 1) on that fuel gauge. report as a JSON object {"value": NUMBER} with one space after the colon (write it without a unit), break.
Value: {"value": 0.5}
